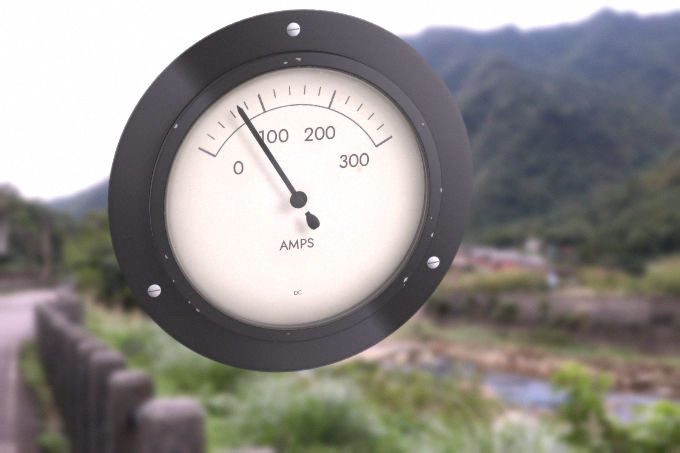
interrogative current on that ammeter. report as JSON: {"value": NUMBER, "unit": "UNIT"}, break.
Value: {"value": 70, "unit": "A"}
